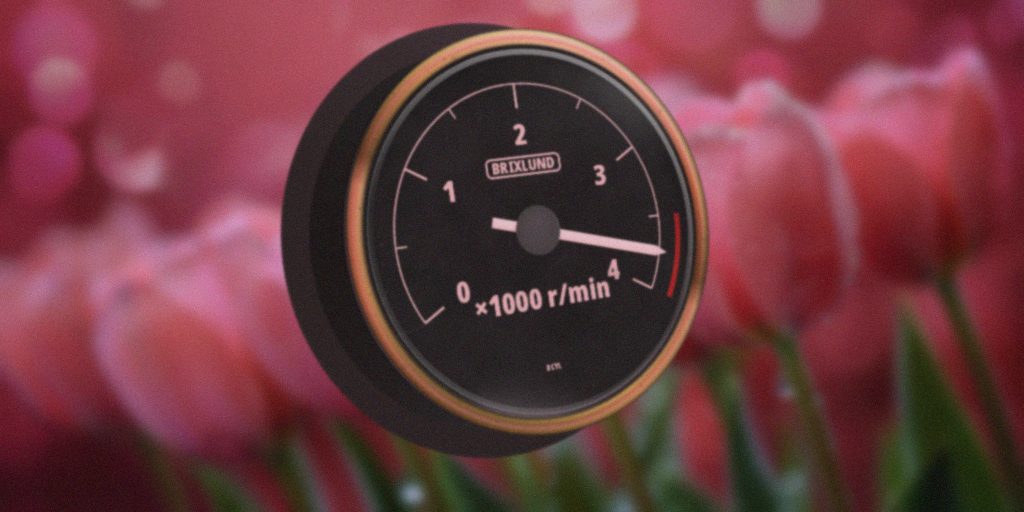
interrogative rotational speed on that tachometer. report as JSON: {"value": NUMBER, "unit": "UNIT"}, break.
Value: {"value": 3750, "unit": "rpm"}
